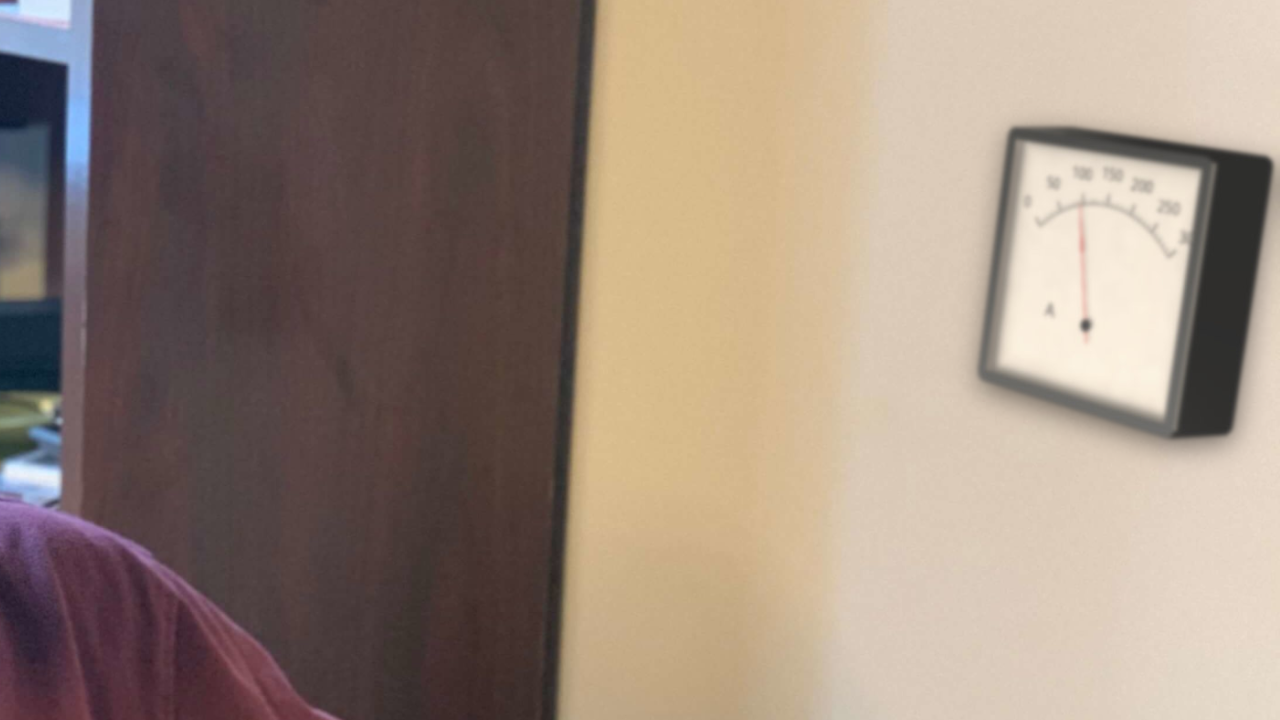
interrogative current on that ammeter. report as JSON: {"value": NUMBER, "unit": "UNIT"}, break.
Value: {"value": 100, "unit": "A"}
